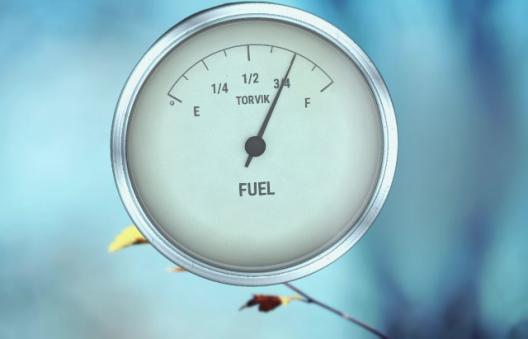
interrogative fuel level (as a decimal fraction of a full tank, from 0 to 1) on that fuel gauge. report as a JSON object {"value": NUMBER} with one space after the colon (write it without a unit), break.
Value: {"value": 0.75}
